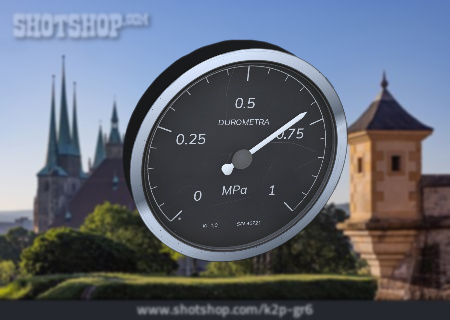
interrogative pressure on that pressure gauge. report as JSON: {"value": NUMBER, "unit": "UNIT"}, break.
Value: {"value": 0.7, "unit": "MPa"}
